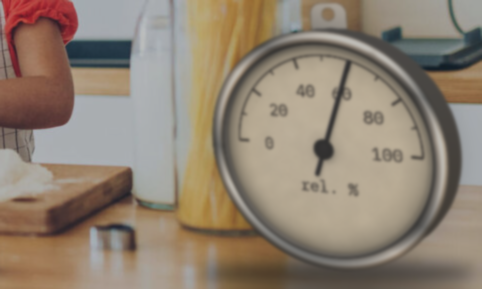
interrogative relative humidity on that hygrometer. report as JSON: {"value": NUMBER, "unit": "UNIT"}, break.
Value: {"value": 60, "unit": "%"}
